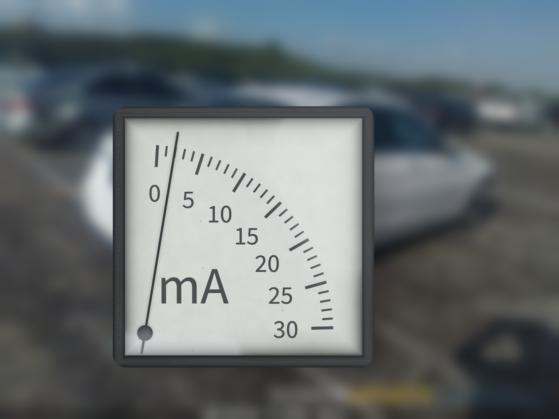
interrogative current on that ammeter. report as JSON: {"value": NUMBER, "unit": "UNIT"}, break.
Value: {"value": 2, "unit": "mA"}
